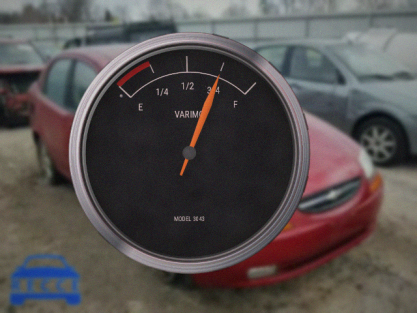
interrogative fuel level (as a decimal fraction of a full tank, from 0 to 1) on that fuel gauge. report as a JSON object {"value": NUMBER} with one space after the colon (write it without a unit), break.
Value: {"value": 0.75}
